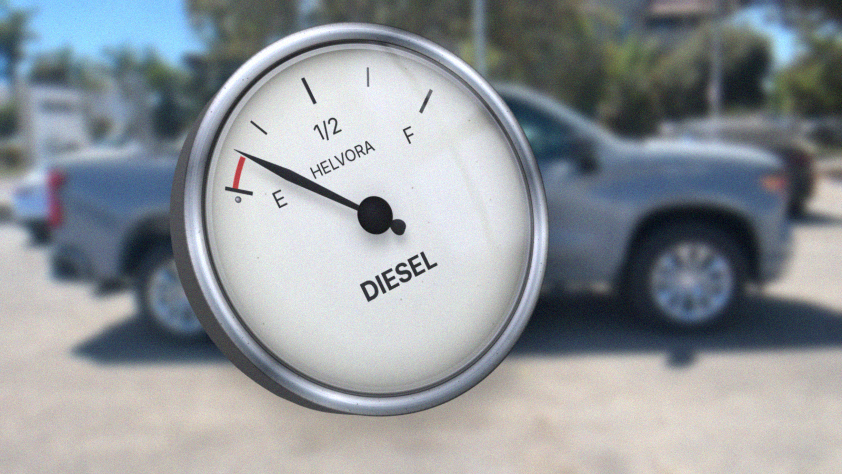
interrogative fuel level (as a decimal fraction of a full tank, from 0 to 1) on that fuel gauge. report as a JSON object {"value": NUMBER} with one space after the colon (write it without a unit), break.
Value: {"value": 0.125}
